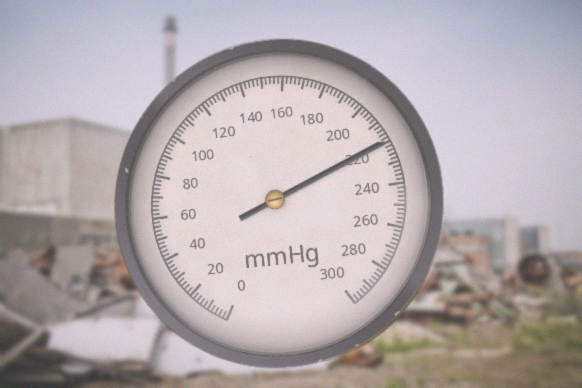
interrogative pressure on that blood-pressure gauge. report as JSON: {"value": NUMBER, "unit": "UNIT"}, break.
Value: {"value": 220, "unit": "mmHg"}
